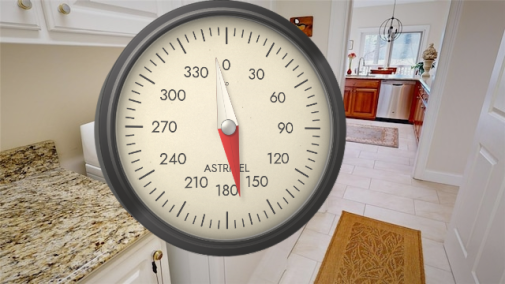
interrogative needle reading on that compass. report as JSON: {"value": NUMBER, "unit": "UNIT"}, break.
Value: {"value": 170, "unit": "°"}
